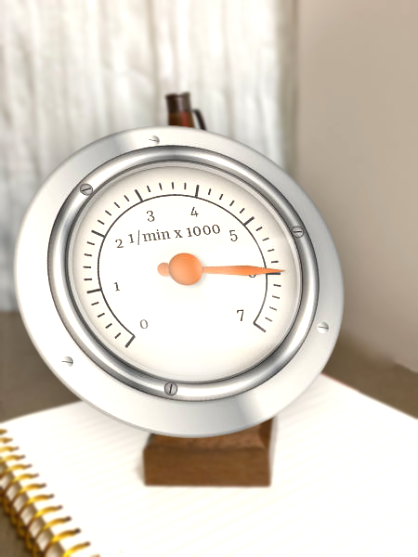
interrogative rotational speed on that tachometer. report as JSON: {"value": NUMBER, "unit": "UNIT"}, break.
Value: {"value": 6000, "unit": "rpm"}
